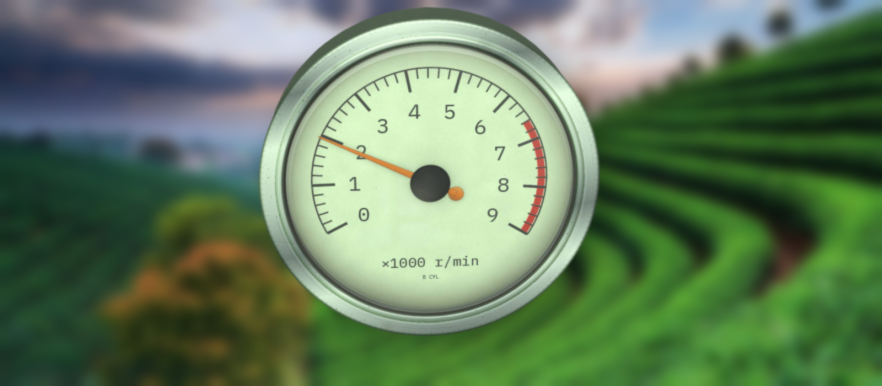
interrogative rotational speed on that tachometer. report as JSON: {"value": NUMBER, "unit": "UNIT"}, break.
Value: {"value": 2000, "unit": "rpm"}
